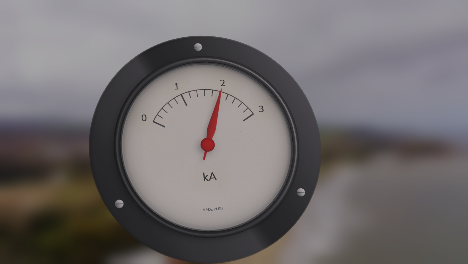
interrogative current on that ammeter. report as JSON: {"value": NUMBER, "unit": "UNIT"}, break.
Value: {"value": 2, "unit": "kA"}
